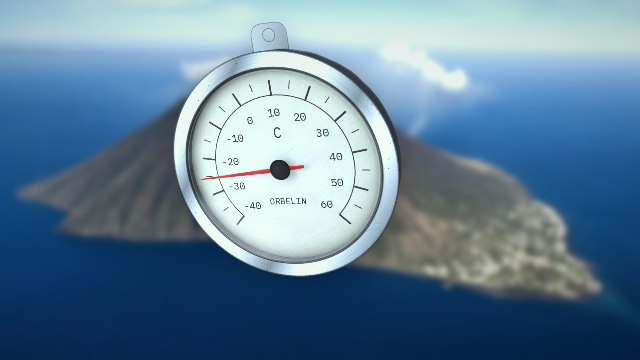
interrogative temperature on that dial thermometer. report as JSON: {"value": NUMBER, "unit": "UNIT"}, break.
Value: {"value": -25, "unit": "°C"}
